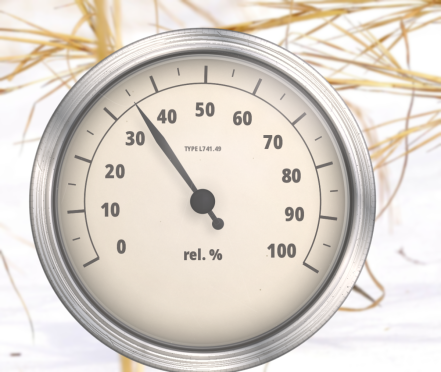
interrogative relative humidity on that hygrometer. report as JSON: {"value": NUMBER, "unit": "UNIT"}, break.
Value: {"value": 35, "unit": "%"}
